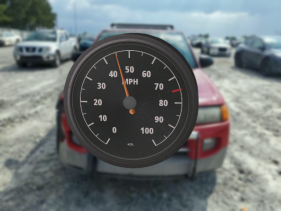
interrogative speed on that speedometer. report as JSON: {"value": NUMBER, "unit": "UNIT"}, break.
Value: {"value": 45, "unit": "mph"}
